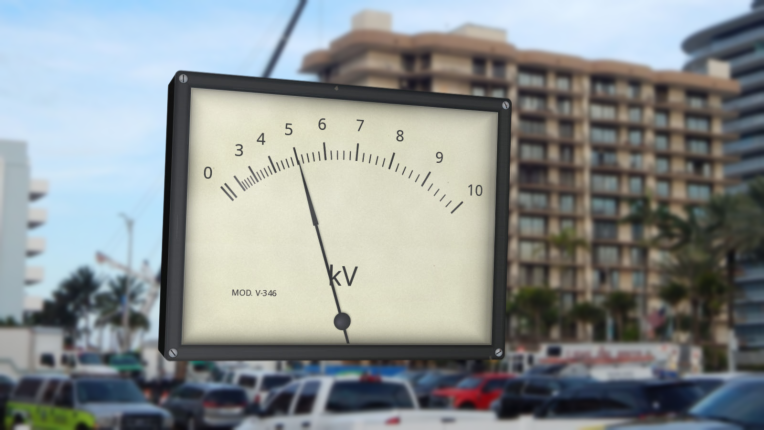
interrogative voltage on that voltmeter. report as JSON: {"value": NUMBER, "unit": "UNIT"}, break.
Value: {"value": 5, "unit": "kV"}
